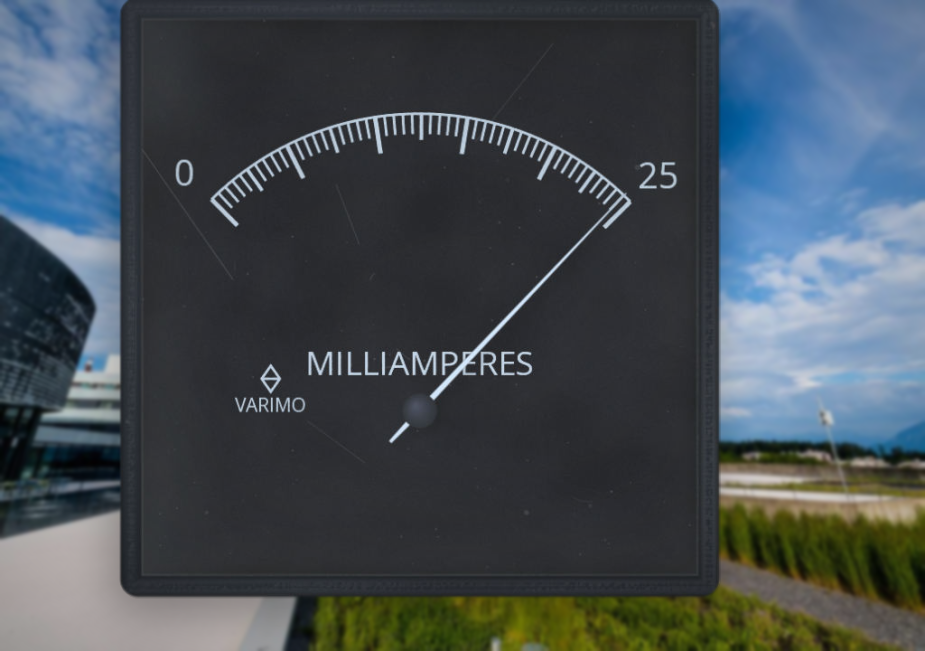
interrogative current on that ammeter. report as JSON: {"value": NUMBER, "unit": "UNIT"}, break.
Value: {"value": 24.5, "unit": "mA"}
